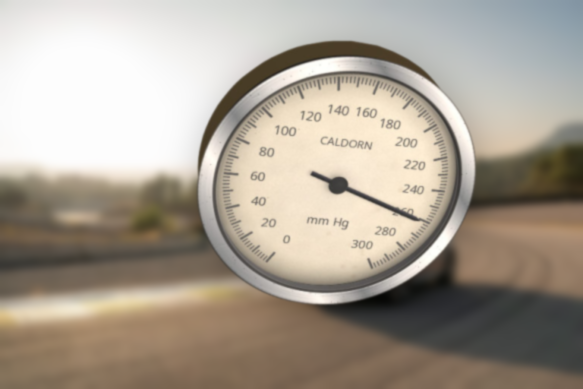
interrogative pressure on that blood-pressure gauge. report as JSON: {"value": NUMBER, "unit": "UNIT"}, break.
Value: {"value": 260, "unit": "mmHg"}
